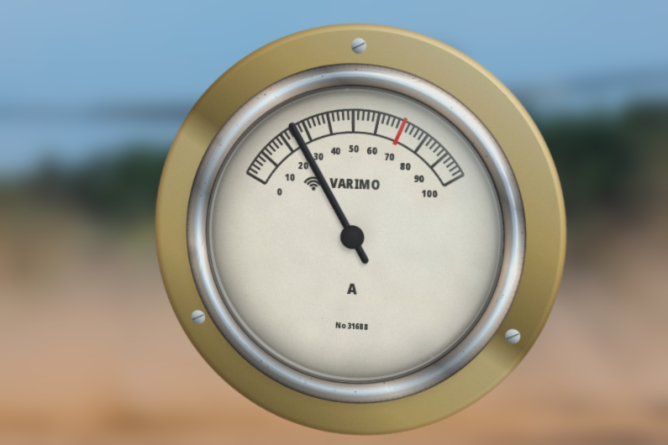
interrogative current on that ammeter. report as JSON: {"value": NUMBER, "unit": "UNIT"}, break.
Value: {"value": 26, "unit": "A"}
